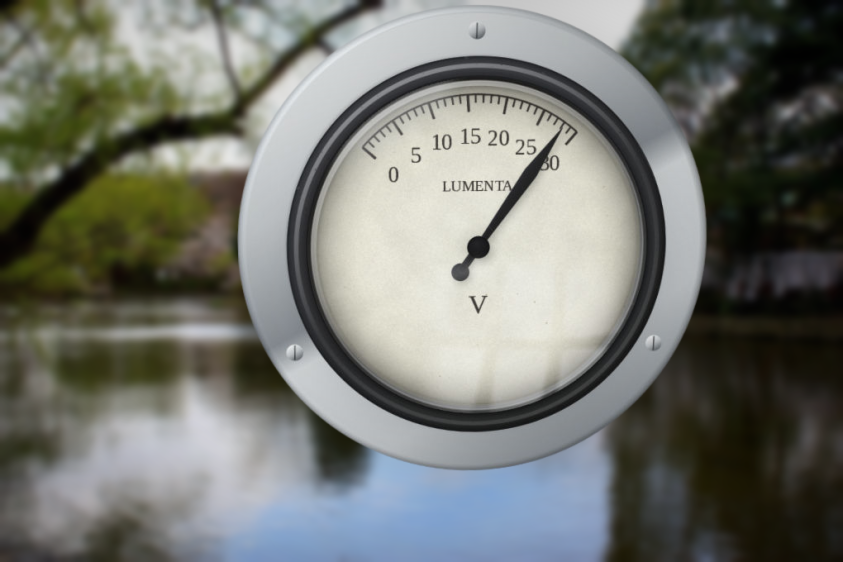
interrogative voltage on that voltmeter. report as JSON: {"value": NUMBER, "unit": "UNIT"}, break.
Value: {"value": 28, "unit": "V"}
